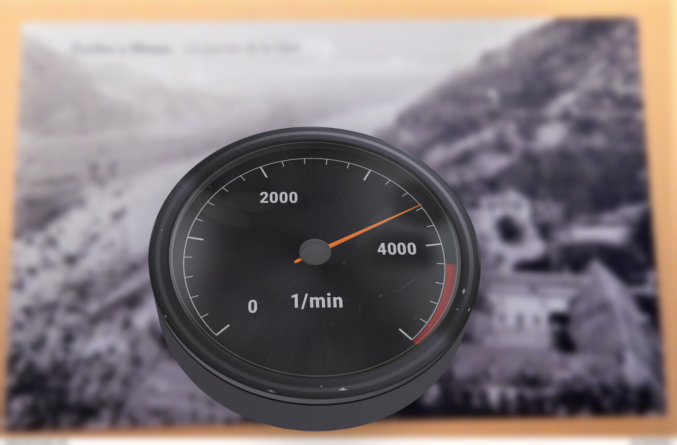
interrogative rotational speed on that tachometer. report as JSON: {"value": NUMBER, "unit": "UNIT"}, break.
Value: {"value": 3600, "unit": "rpm"}
